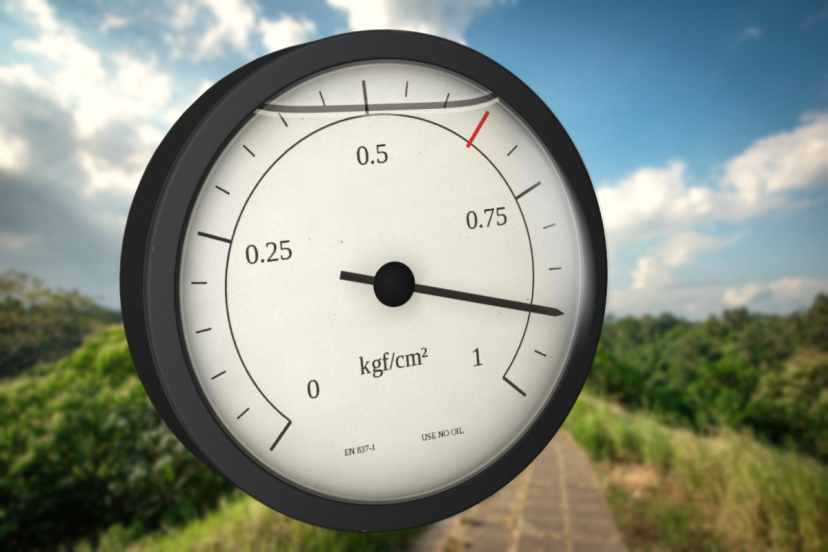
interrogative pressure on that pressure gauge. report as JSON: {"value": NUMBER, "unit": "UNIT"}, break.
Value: {"value": 0.9, "unit": "kg/cm²"}
